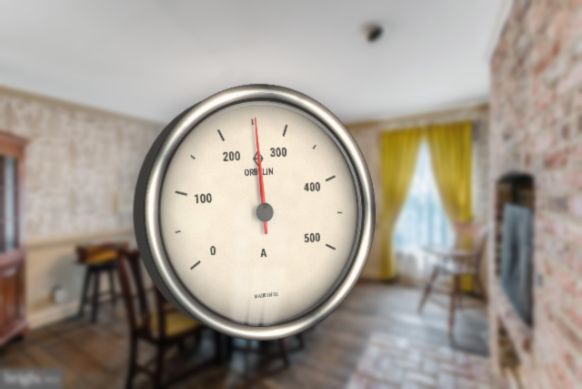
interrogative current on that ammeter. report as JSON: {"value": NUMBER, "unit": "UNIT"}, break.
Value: {"value": 250, "unit": "A"}
